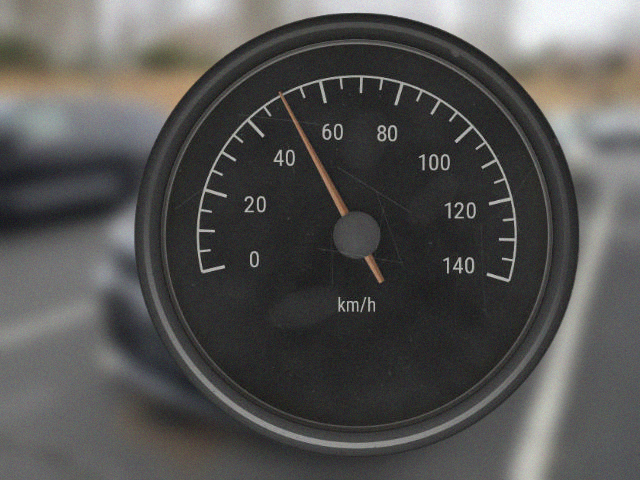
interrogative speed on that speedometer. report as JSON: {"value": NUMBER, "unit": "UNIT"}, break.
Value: {"value": 50, "unit": "km/h"}
